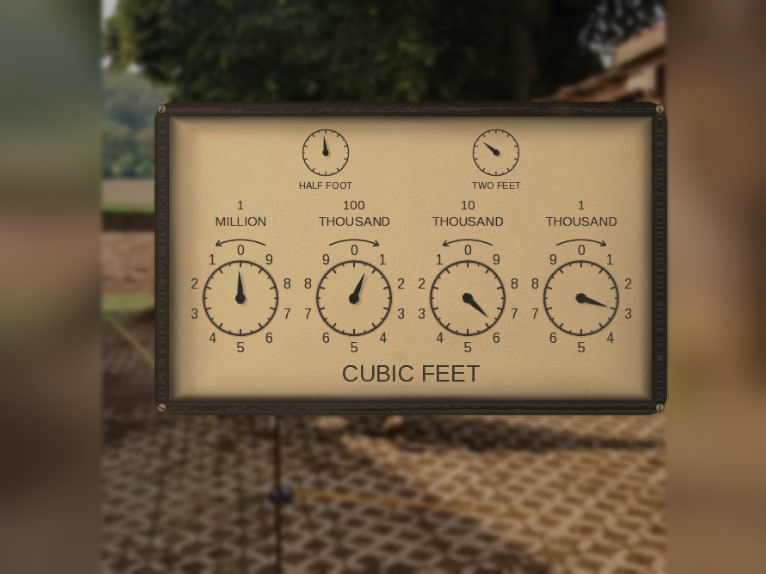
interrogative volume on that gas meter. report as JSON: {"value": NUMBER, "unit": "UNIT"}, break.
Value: {"value": 6300, "unit": "ft³"}
